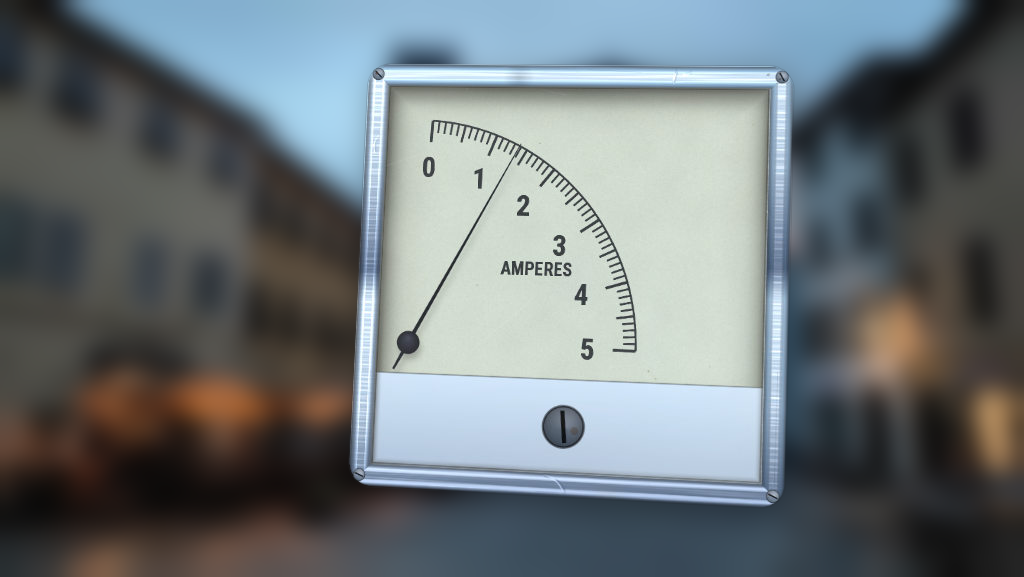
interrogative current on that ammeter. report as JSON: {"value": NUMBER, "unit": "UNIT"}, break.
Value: {"value": 1.4, "unit": "A"}
